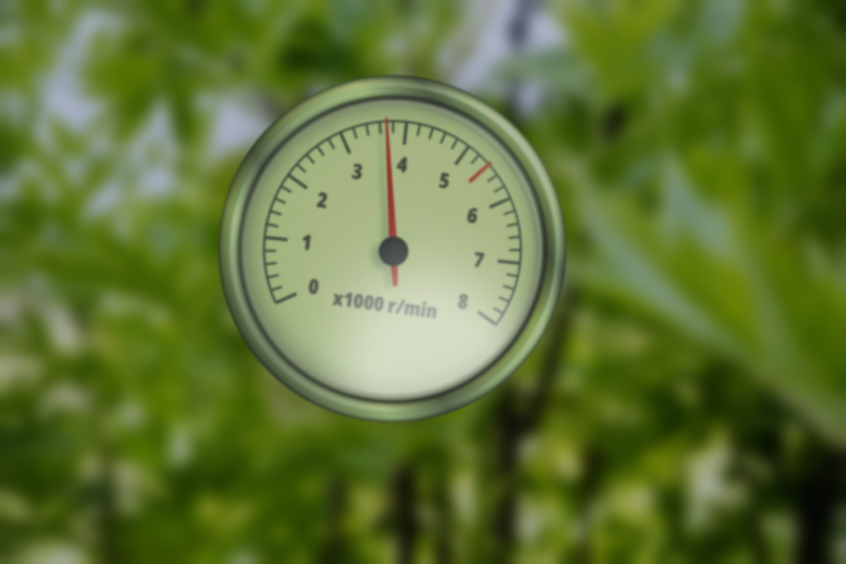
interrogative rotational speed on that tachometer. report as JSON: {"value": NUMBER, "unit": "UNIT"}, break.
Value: {"value": 3700, "unit": "rpm"}
